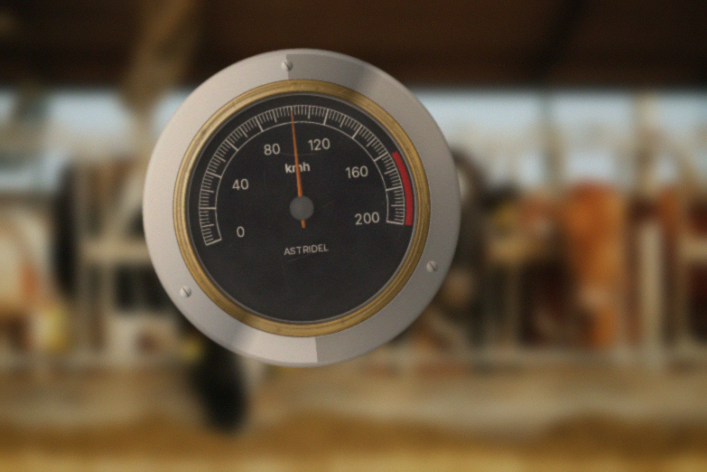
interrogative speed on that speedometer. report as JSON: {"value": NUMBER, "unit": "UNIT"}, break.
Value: {"value": 100, "unit": "km/h"}
